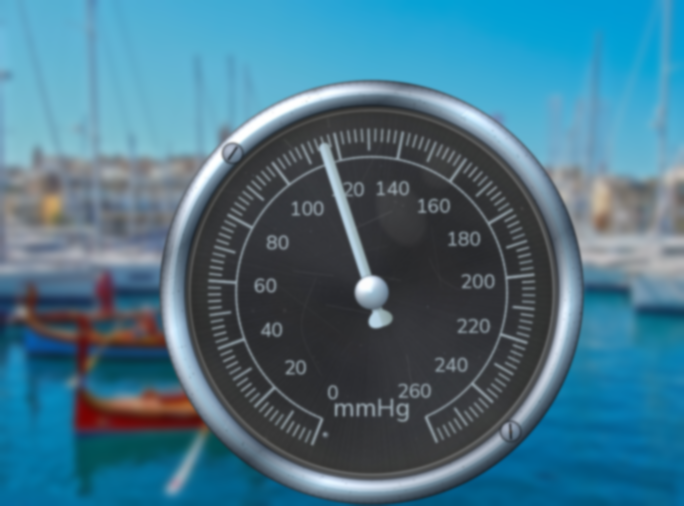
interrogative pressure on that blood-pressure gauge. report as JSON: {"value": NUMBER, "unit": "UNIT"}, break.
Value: {"value": 116, "unit": "mmHg"}
